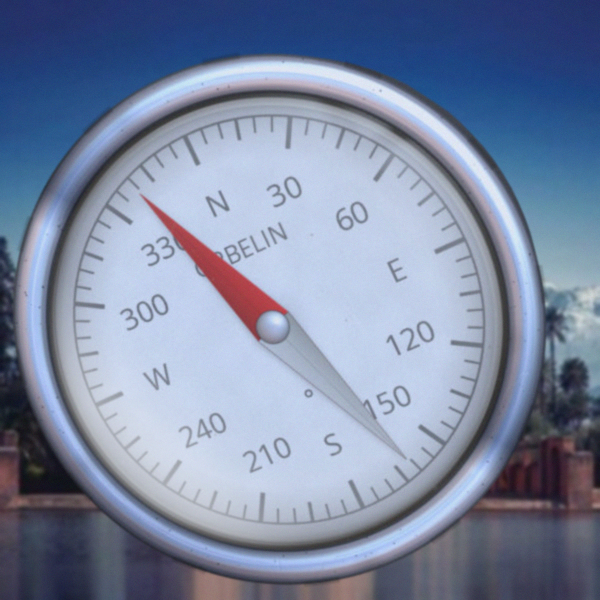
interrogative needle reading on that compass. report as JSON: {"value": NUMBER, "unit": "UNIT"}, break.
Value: {"value": 340, "unit": "°"}
